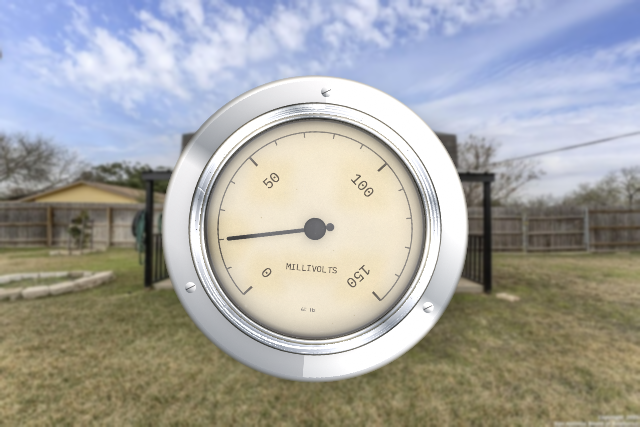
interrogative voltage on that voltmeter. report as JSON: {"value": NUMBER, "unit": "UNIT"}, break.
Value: {"value": 20, "unit": "mV"}
